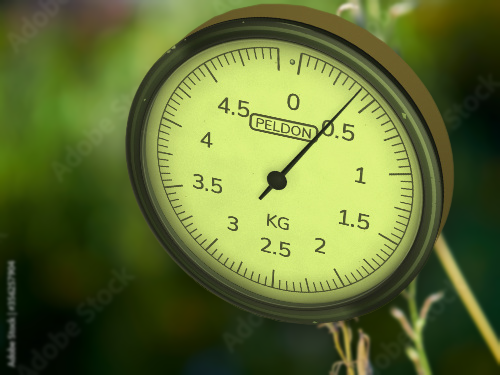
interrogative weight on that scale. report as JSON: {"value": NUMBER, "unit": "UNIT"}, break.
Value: {"value": 0.4, "unit": "kg"}
